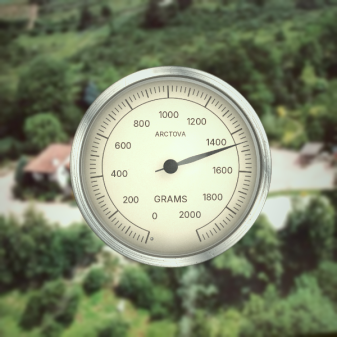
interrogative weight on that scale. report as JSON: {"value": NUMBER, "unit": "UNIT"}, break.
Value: {"value": 1460, "unit": "g"}
